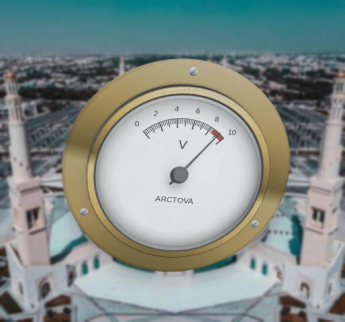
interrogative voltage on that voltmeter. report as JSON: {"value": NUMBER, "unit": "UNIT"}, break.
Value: {"value": 9, "unit": "V"}
